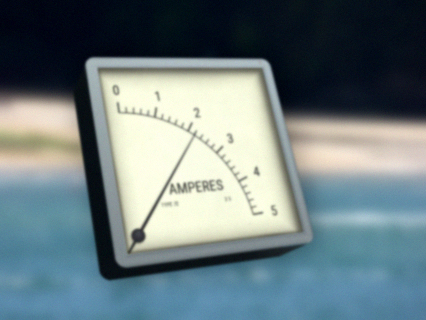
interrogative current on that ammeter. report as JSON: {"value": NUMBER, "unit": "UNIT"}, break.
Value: {"value": 2.2, "unit": "A"}
